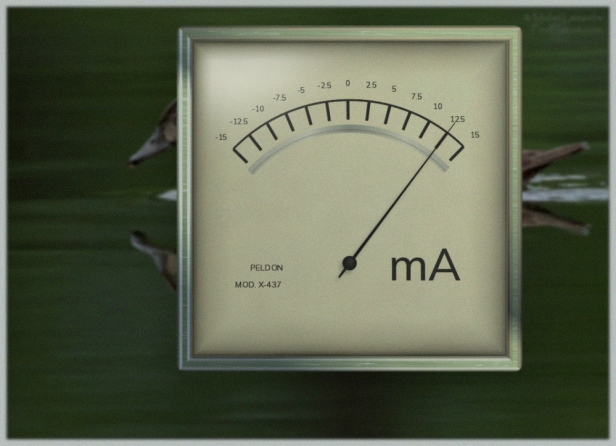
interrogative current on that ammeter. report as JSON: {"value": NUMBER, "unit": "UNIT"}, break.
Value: {"value": 12.5, "unit": "mA"}
